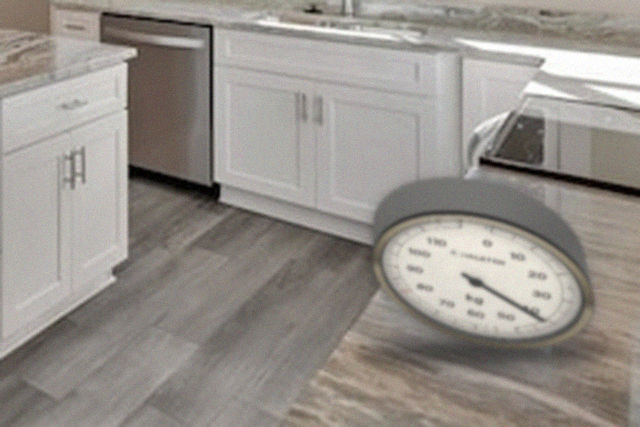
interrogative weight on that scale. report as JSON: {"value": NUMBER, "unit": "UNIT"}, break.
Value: {"value": 40, "unit": "kg"}
